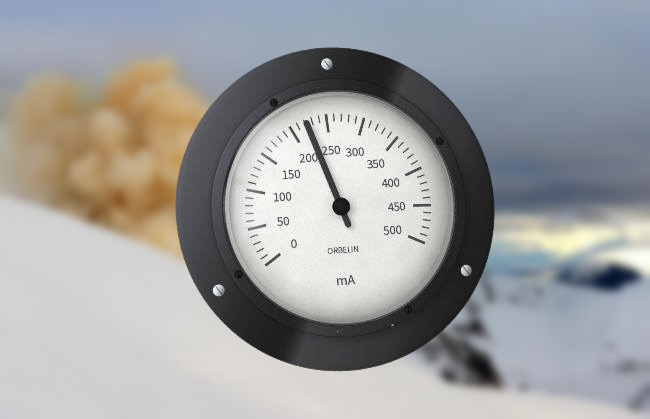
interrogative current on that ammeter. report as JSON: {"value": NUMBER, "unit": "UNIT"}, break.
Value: {"value": 220, "unit": "mA"}
